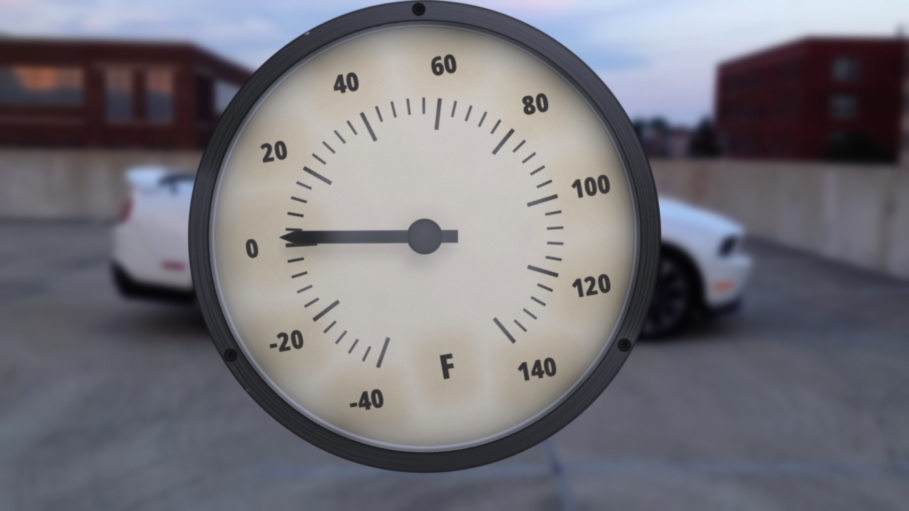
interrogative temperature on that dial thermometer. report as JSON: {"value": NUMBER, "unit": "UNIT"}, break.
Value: {"value": 2, "unit": "°F"}
